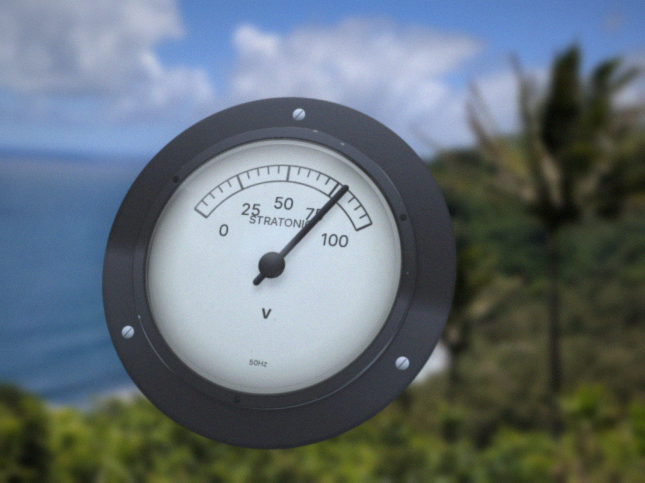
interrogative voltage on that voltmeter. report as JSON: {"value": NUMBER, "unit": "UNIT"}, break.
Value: {"value": 80, "unit": "V"}
